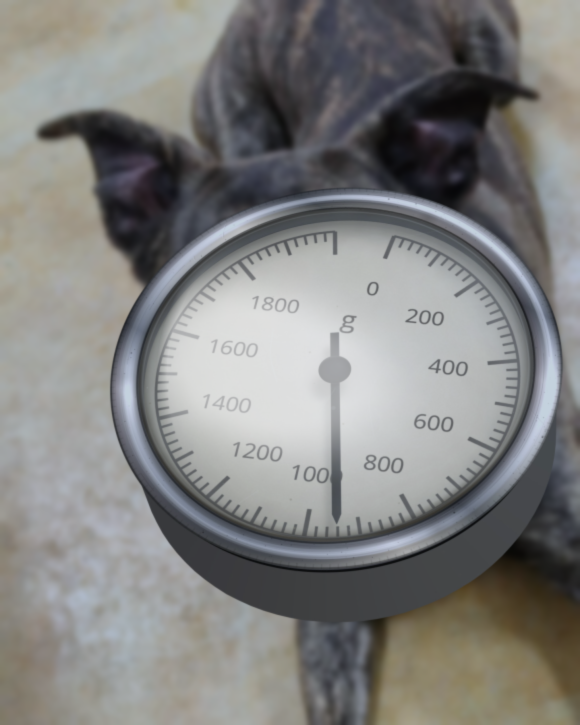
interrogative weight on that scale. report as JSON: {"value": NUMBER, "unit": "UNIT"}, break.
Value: {"value": 940, "unit": "g"}
